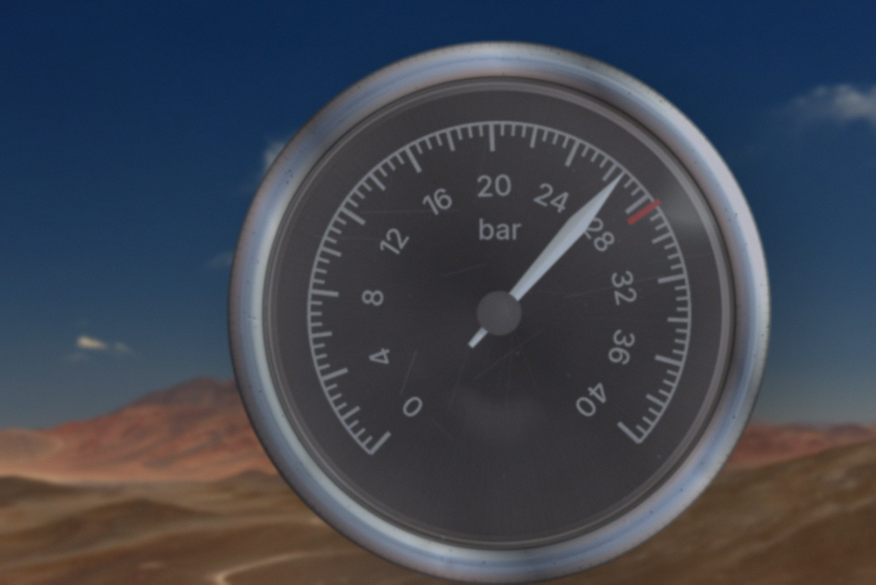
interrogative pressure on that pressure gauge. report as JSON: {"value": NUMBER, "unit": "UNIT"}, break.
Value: {"value": 26.5, "unit": "bar"}
